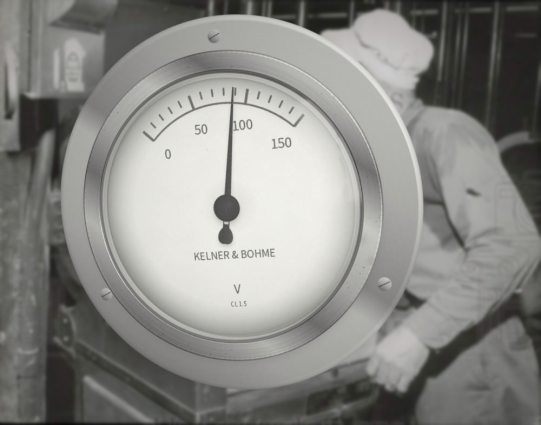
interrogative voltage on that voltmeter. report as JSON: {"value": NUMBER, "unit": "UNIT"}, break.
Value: {"value": 90, "unit": "V"}
